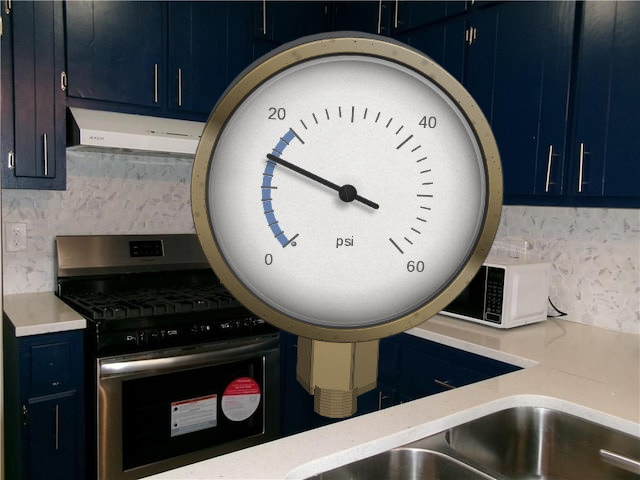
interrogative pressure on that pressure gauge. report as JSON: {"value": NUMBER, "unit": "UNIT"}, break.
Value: {"value": 15, "unit": "psi"}
